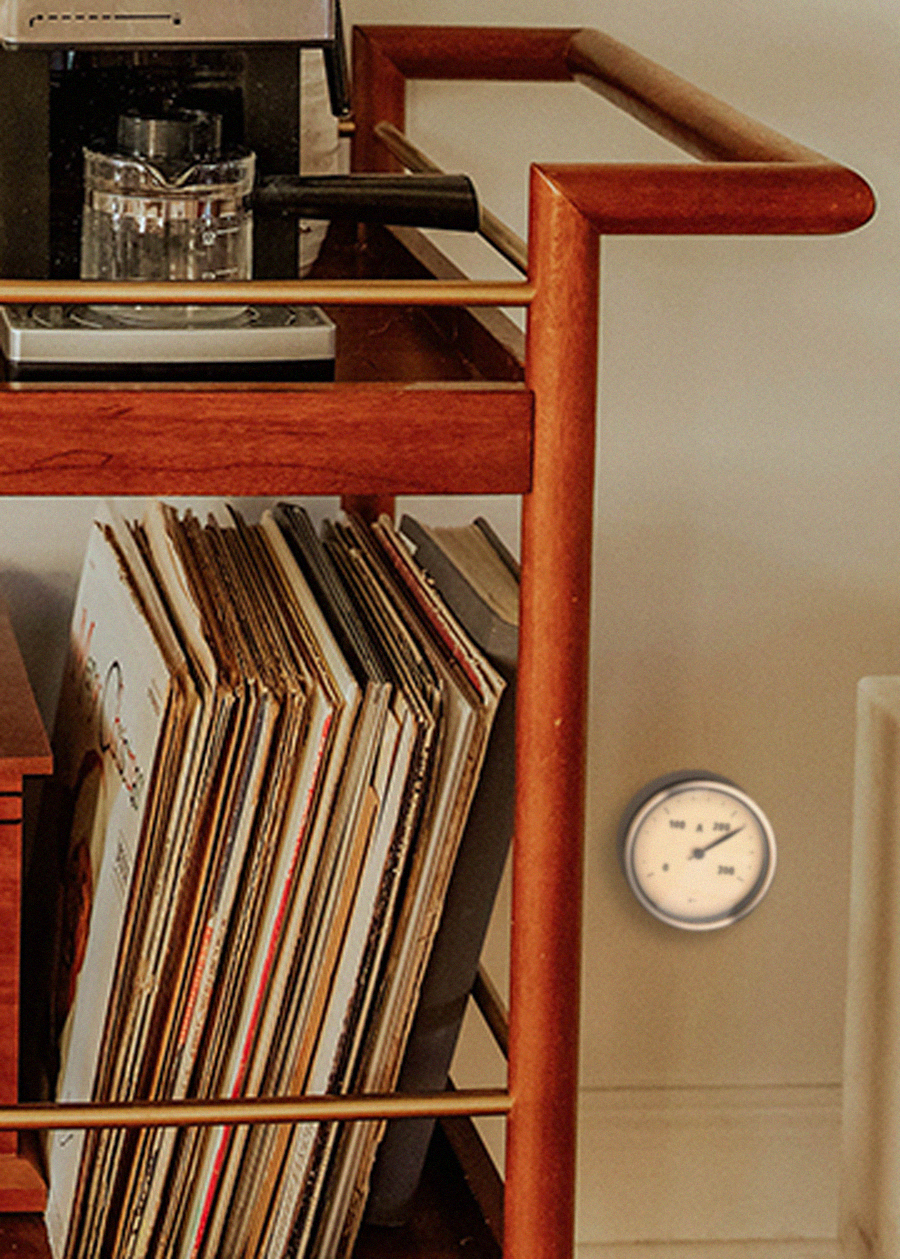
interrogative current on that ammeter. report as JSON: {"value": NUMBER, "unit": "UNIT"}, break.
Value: {"value": 220, "unit": "A"}
